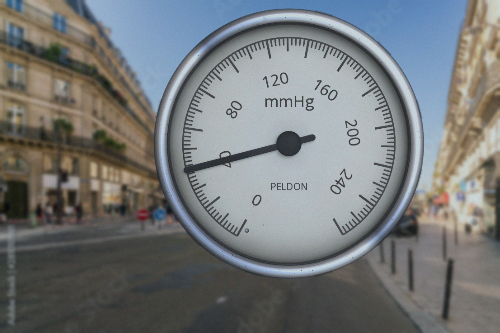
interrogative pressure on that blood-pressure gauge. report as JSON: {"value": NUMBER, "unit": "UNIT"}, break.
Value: {"value": 40, "unit": "mmHg"}
